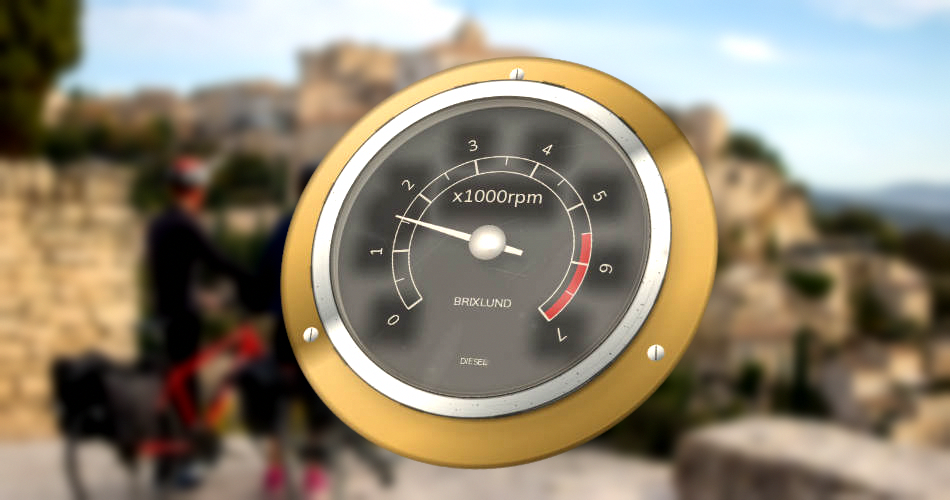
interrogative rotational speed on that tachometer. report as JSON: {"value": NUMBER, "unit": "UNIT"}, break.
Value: {"value": 1500, "unit": "rpm"}
